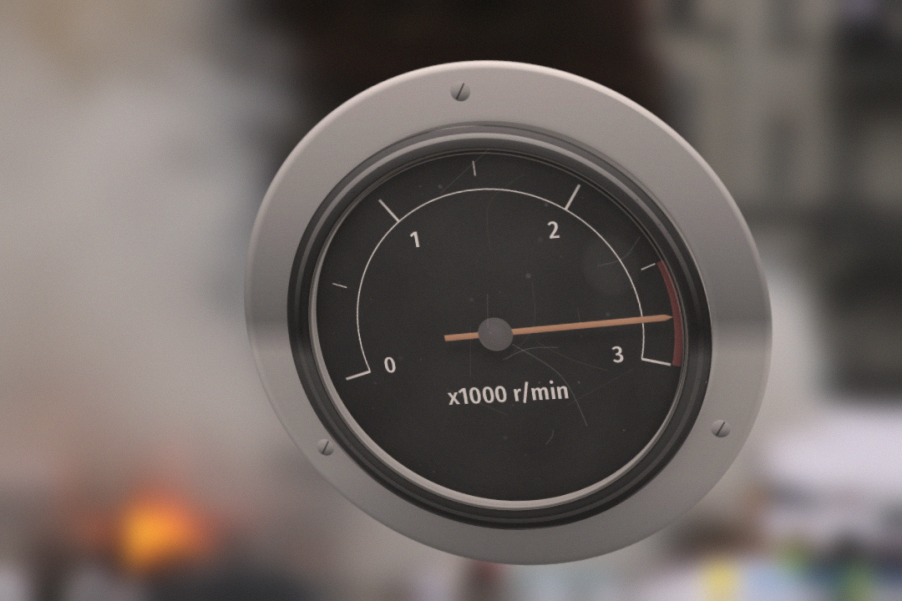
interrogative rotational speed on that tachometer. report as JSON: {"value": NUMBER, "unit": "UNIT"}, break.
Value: {"value": 2750, "unit": "rpm"}
